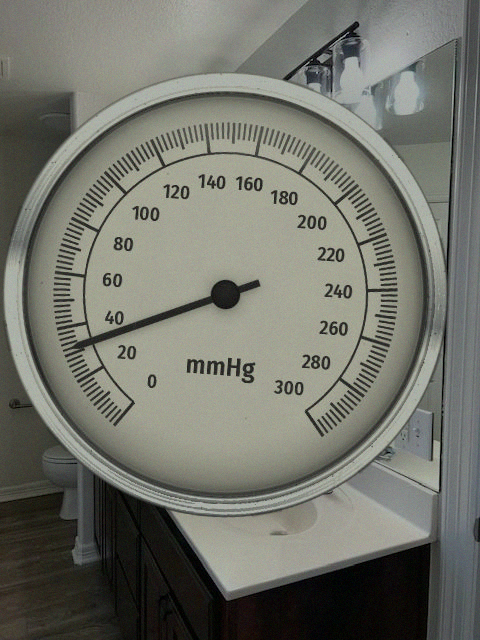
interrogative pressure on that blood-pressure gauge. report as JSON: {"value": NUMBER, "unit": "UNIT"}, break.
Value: {"value": 32, "unit": "mmHg"}
